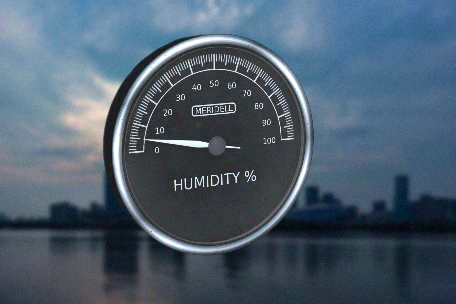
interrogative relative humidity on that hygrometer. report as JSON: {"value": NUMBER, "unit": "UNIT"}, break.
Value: {"value": 5, "unit": "%"}
